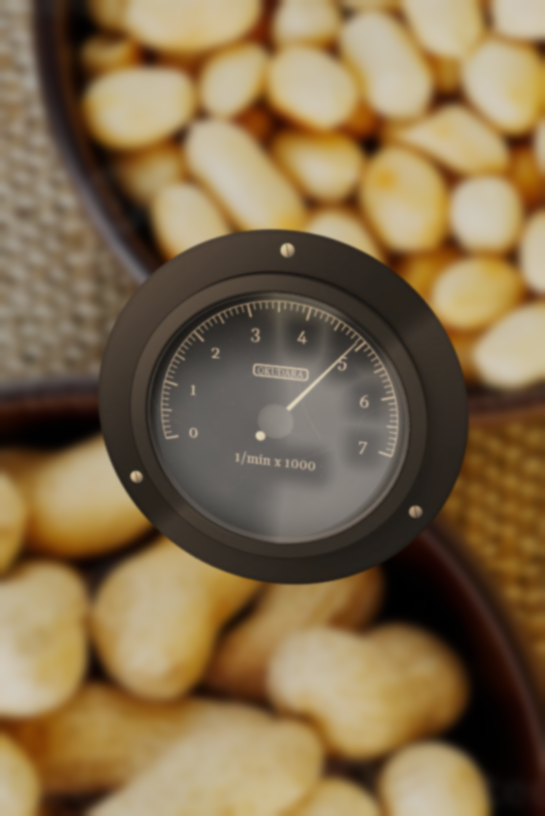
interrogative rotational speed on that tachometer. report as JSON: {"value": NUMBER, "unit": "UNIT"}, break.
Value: {"value": 4900, "unit": "rpm"}
